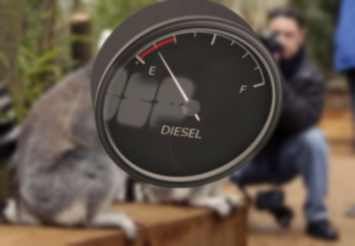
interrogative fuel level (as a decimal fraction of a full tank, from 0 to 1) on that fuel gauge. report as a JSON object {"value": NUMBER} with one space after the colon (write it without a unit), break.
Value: {"value": 0.125}
